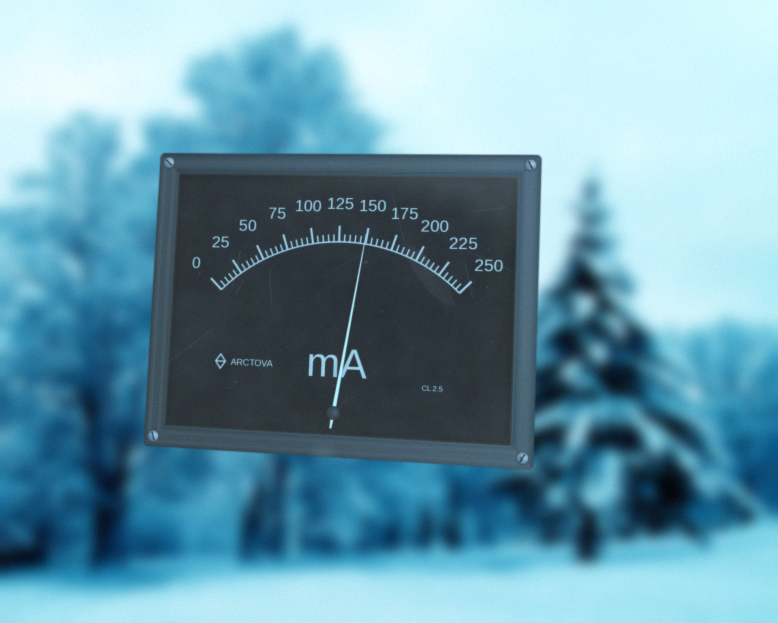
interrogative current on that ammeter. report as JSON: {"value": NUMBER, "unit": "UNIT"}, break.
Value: {"value": 150, "unit": "mA"}
